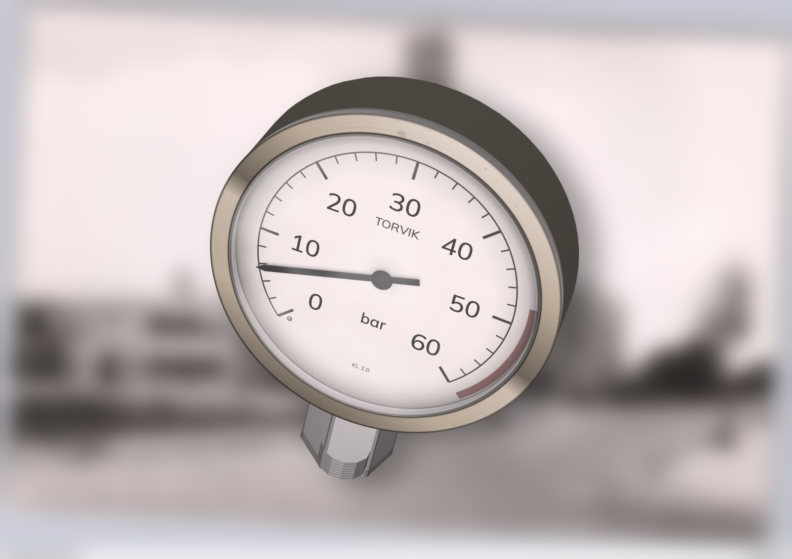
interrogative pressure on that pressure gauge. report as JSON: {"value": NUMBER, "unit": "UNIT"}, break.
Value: {"value": 6, "unit": "bar"}
